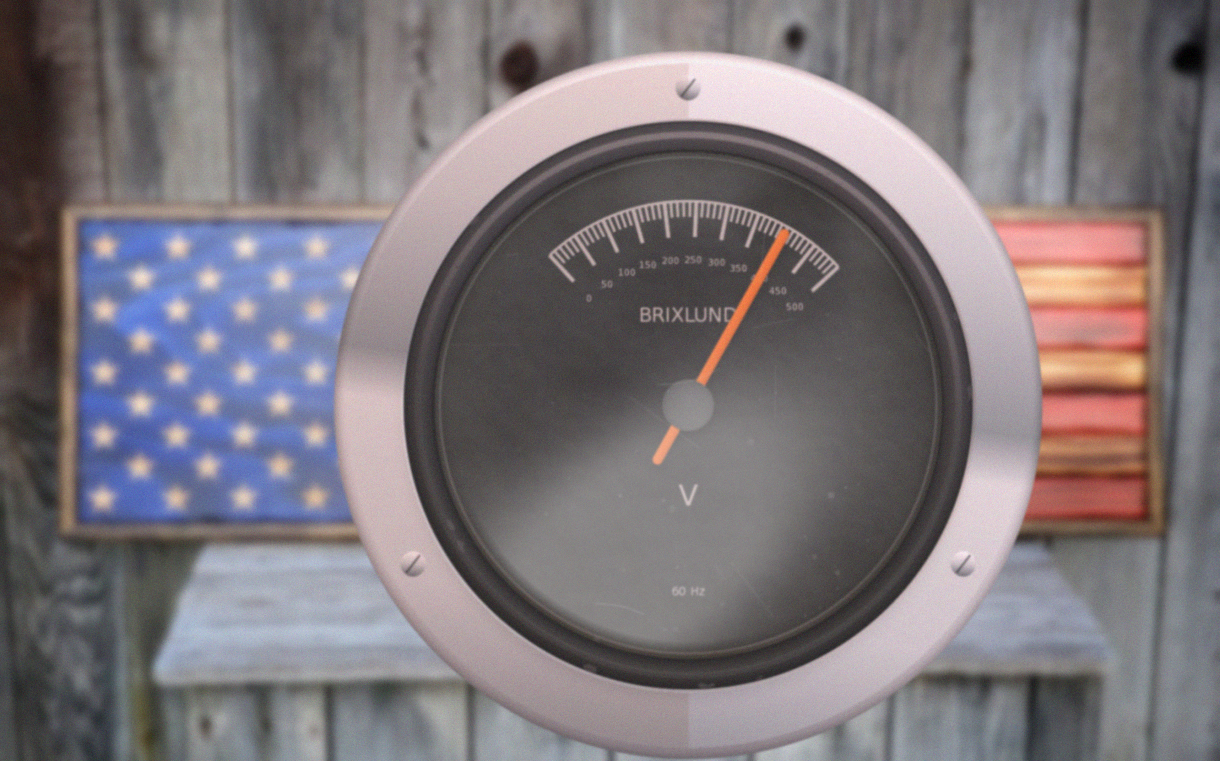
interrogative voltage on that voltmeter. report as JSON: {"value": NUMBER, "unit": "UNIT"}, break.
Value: {"value": 400, "unit": "V"}
